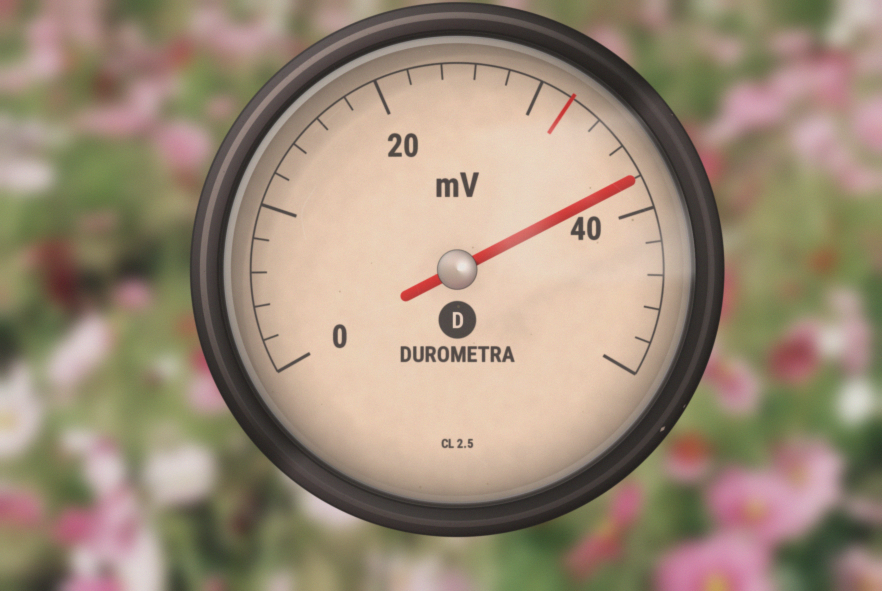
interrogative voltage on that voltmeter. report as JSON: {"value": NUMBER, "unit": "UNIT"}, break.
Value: {"value": 38, "unit": "mV"}
